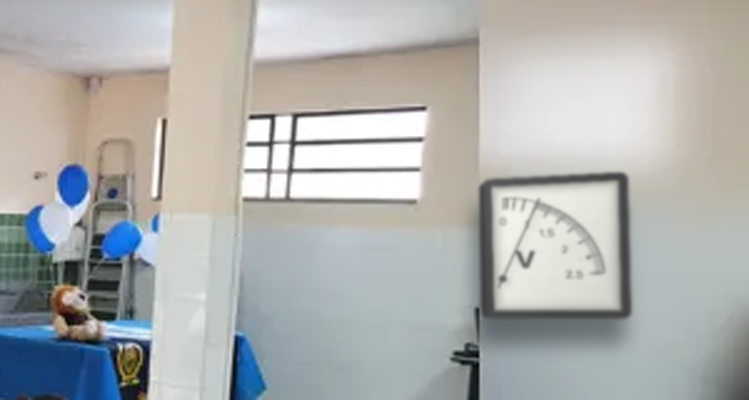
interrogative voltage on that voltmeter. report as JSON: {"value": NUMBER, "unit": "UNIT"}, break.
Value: {"value": 1, "unit": "V"}
